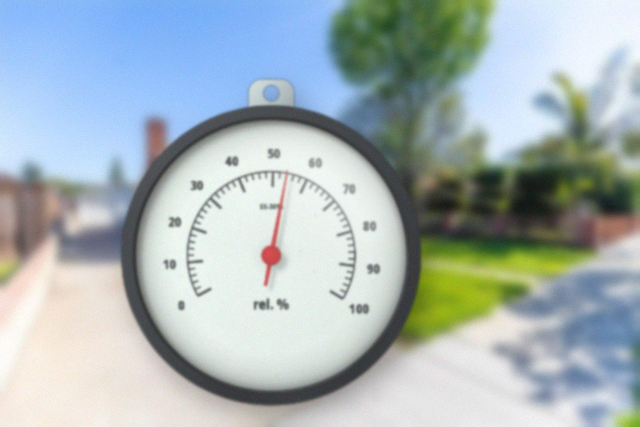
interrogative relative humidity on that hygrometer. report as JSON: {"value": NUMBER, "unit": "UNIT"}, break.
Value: {"value": 54, "unit": "%"}
